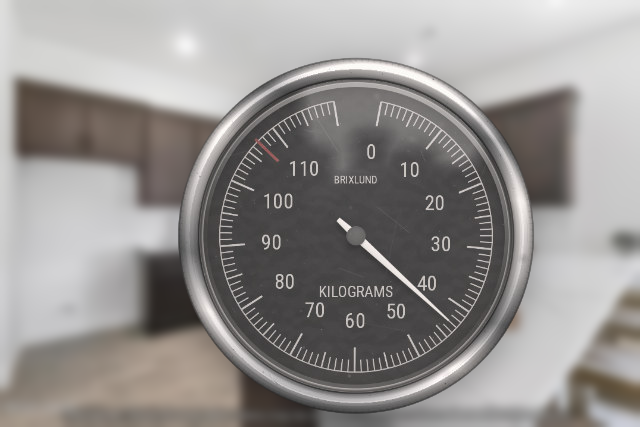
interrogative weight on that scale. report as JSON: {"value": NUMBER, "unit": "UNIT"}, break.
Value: {"value": 43, "unit": "kg"}
